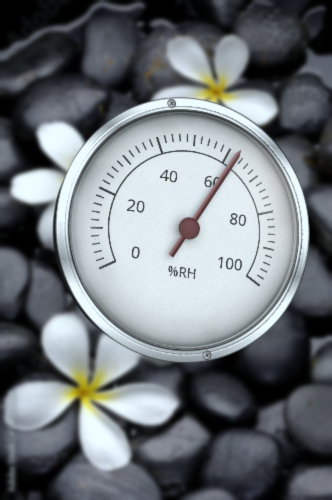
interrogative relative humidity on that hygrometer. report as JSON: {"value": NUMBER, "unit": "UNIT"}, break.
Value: {"value": 62, "unit": "%"}
